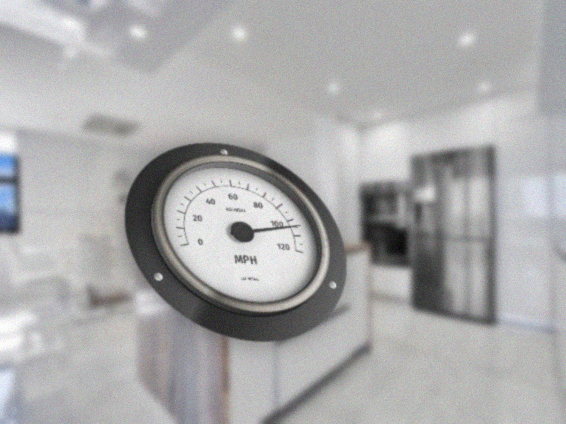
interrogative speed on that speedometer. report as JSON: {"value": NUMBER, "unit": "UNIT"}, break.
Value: {"value": 105, "unit": "mph"}
